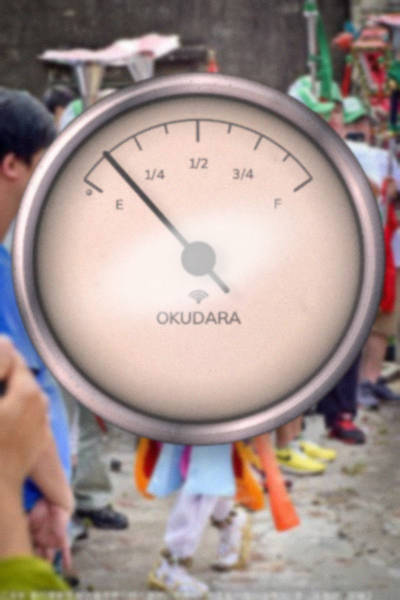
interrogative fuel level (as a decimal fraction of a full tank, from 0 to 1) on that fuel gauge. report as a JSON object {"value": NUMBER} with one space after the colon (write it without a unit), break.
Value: {"value": 0.125}
